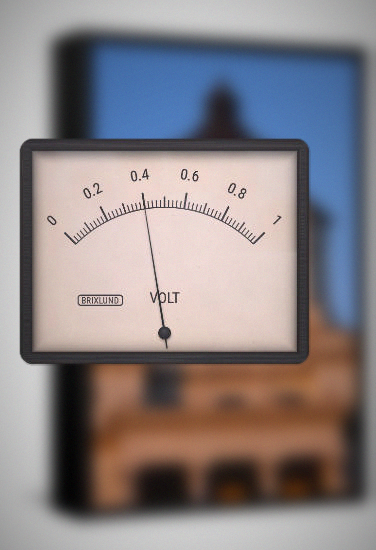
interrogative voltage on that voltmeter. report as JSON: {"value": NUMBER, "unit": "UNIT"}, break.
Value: {"value": 0.4, "unit": "V"}
